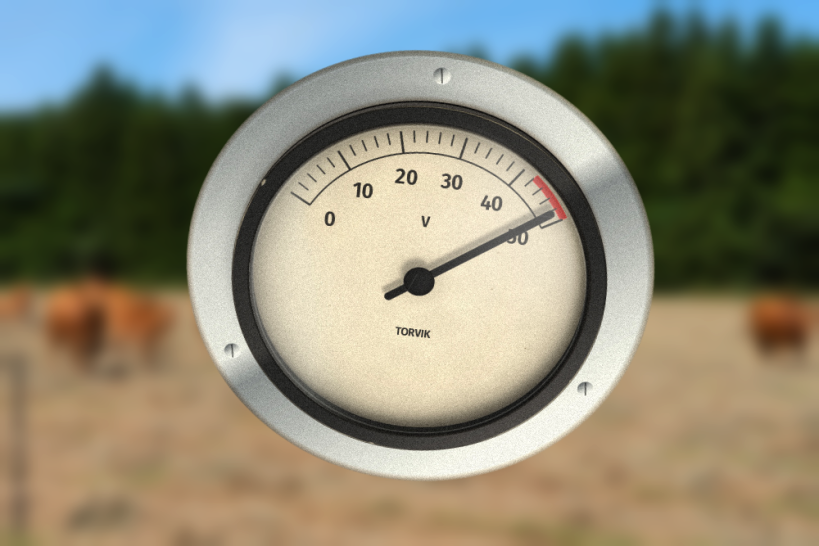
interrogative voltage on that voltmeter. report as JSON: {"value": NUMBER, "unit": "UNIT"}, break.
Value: {"value": 48, "unit": "V"}
